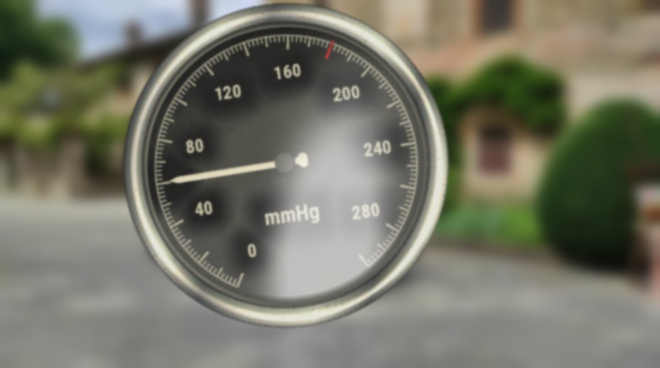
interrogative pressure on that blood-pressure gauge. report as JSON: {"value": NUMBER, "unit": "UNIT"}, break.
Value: {"value": 60, "unit": "mmHg"}
